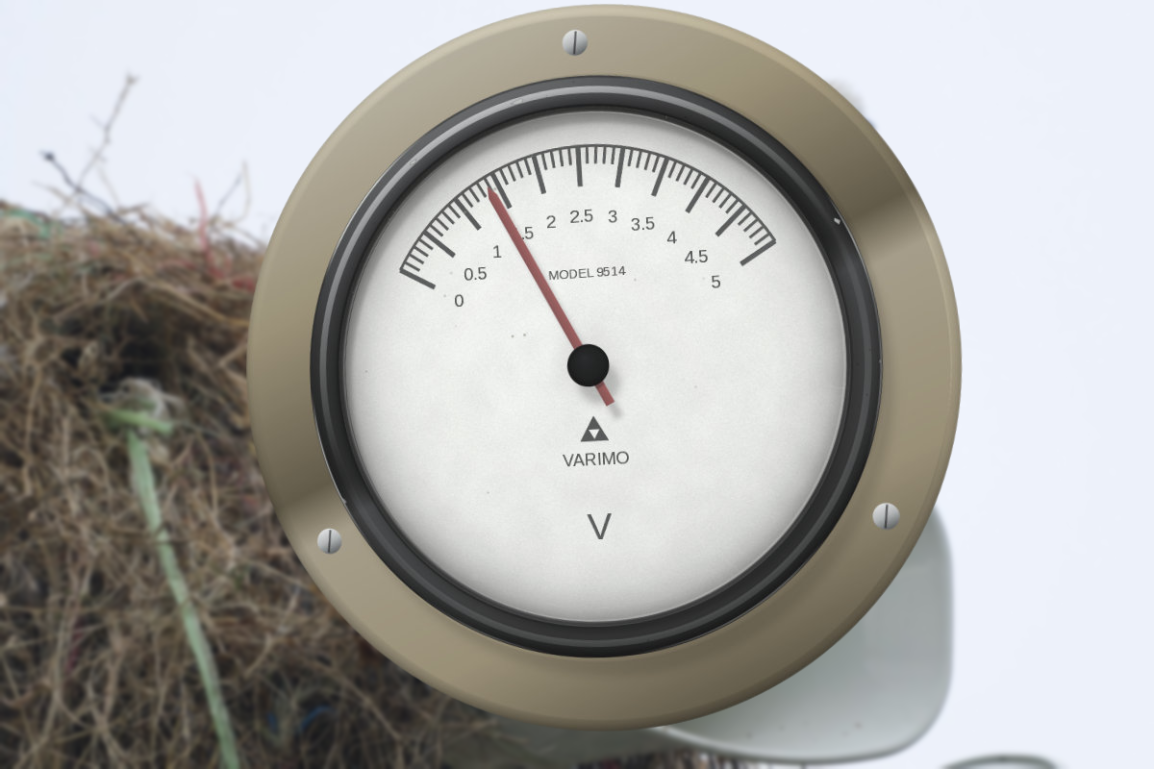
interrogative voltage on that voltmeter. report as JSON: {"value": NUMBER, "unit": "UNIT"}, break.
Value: {"value": 1.4, "unit": "V"}
